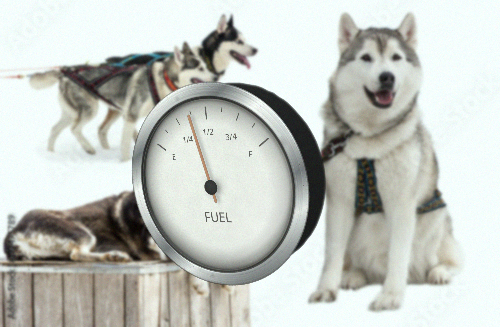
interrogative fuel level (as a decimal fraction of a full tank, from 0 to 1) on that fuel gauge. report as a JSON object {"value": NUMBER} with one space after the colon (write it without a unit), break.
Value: {"value": 0.375}
